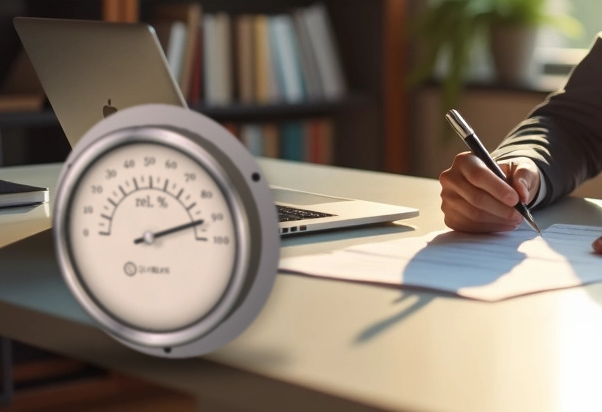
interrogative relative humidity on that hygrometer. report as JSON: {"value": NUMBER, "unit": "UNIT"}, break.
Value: {"value": 90, "unit": "%"}
